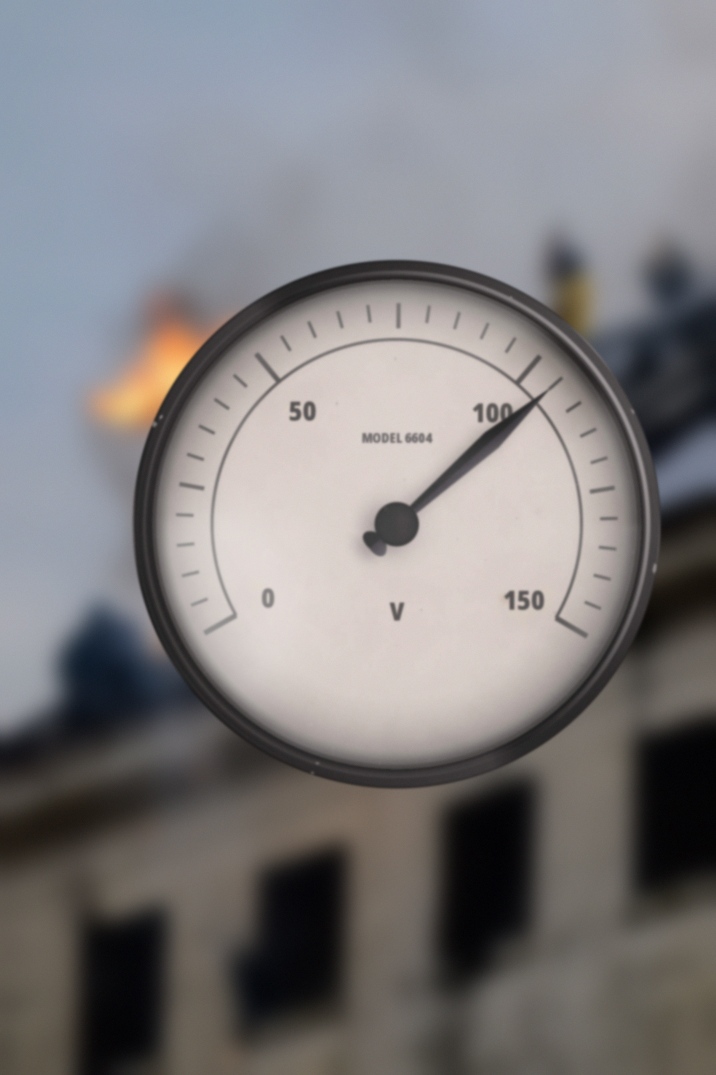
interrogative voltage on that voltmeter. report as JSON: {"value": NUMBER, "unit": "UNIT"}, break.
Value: {"value": 105, "unit": "V"}
